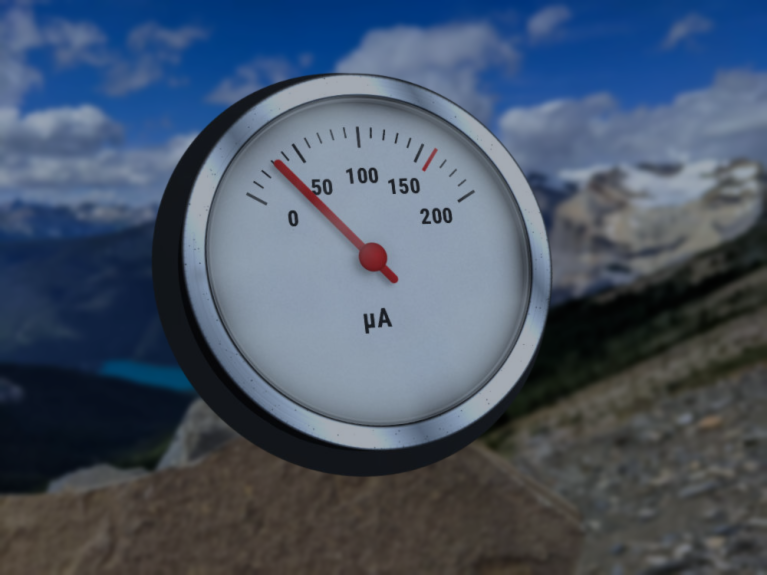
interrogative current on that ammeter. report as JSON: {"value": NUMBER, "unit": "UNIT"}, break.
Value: {"value": 30, "unit": "µA"}
